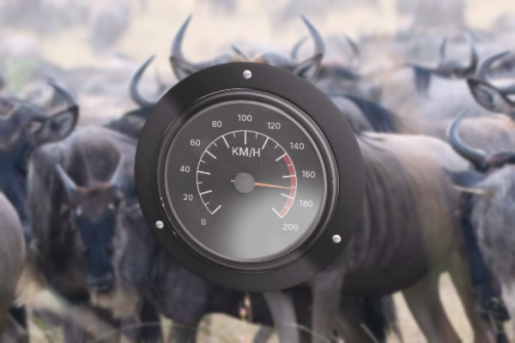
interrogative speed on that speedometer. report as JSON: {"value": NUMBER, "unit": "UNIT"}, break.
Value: {"value": 170, "unit": "km/h"}
